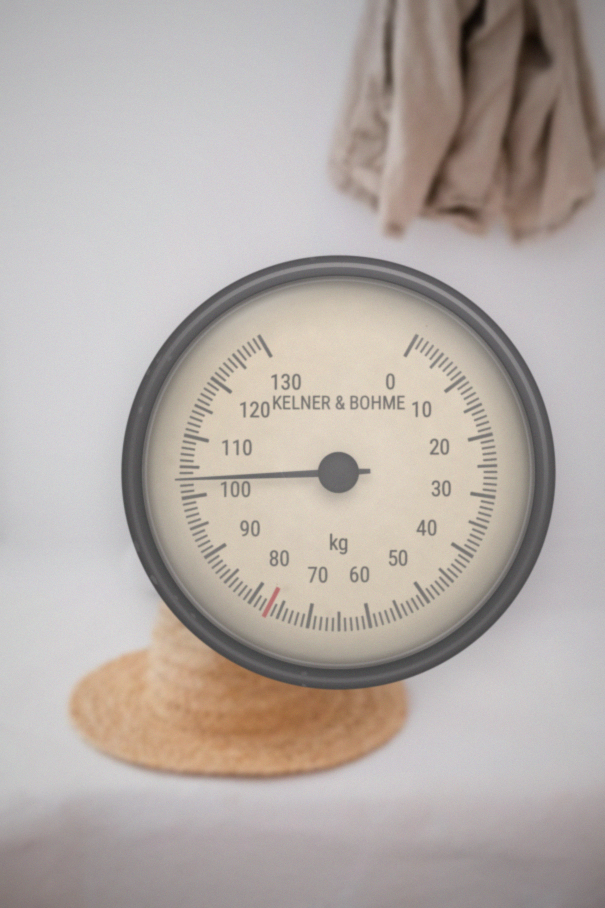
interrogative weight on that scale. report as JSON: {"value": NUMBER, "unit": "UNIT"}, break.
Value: {"value": 103, "unit": "kg"}
